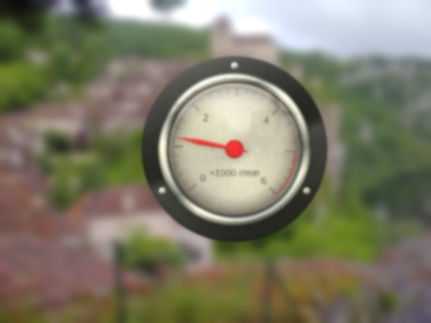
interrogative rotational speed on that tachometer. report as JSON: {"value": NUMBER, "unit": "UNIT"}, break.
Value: {"value": 1200, "unit": "rpm"}
